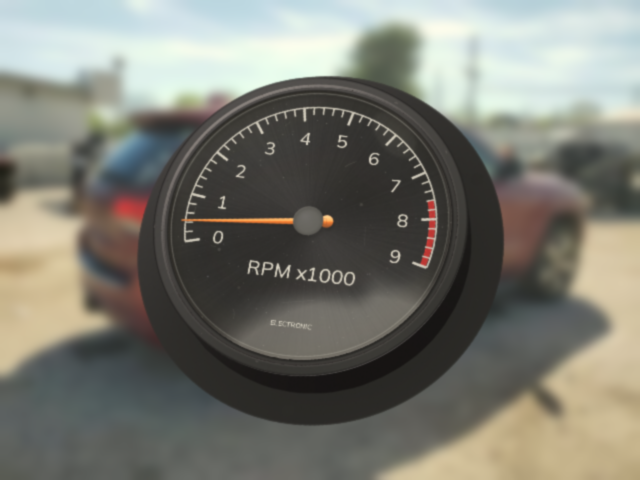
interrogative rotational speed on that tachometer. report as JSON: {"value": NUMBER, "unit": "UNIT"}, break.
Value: {"value": 400, "unit": "rpm"}
